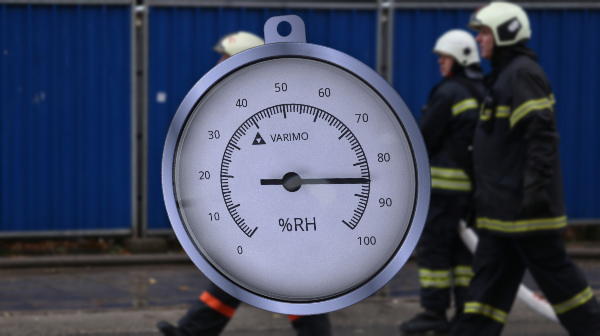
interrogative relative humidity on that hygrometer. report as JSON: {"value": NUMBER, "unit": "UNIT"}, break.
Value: {"value": 85, "unit": "%"}
